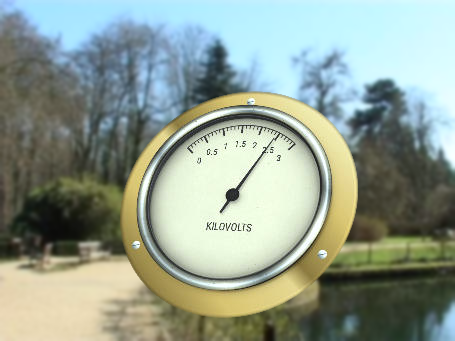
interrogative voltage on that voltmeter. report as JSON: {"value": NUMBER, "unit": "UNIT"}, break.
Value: {"value": 2.5, "unit": "kV"}
